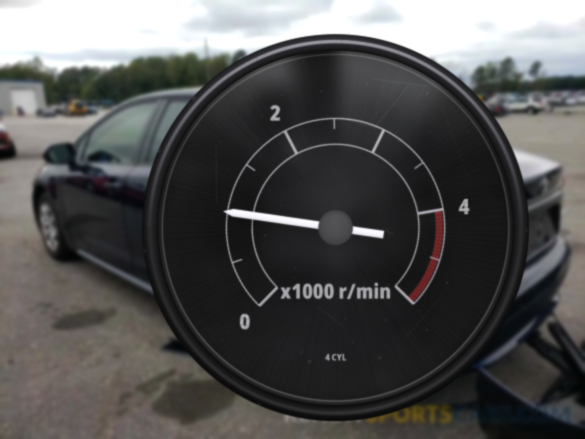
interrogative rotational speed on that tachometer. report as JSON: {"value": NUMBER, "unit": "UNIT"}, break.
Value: {"value": 1000, "unit": "rpm"}
